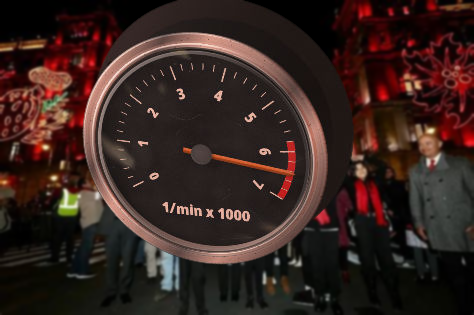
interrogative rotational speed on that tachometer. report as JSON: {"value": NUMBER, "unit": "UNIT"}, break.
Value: {"value": 6400, "unit": "rpm"}
